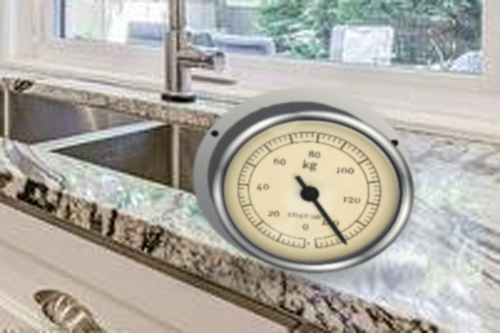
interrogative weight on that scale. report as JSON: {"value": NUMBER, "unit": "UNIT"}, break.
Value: {"value": 140, "unit": "kg"}
